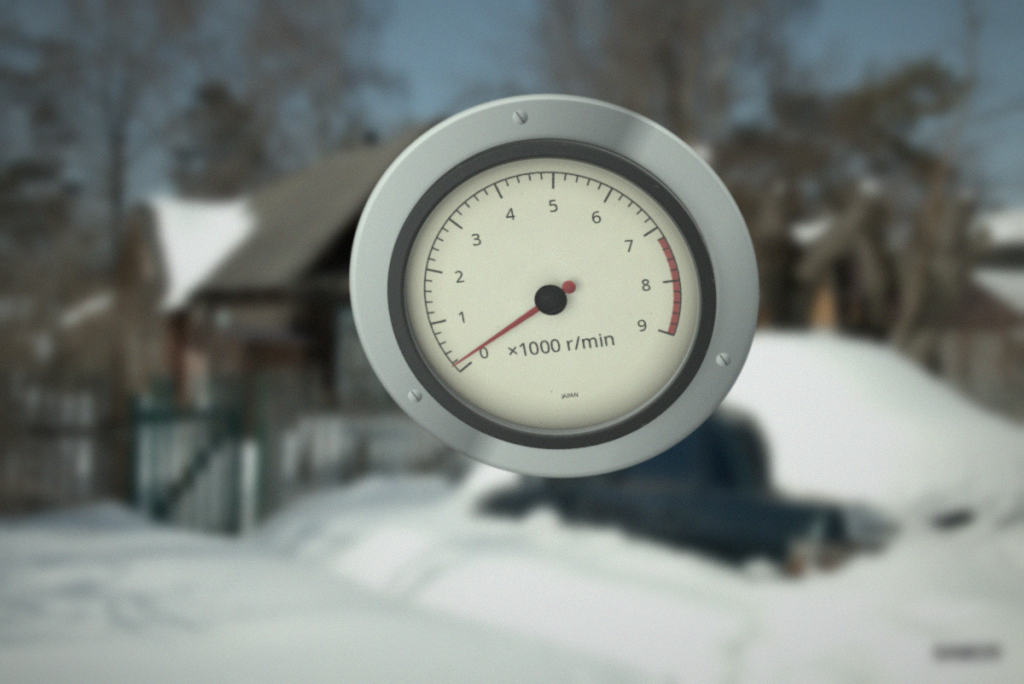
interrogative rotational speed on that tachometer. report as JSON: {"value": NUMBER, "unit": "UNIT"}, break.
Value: {"value": 200, "unit": "rpm"}
